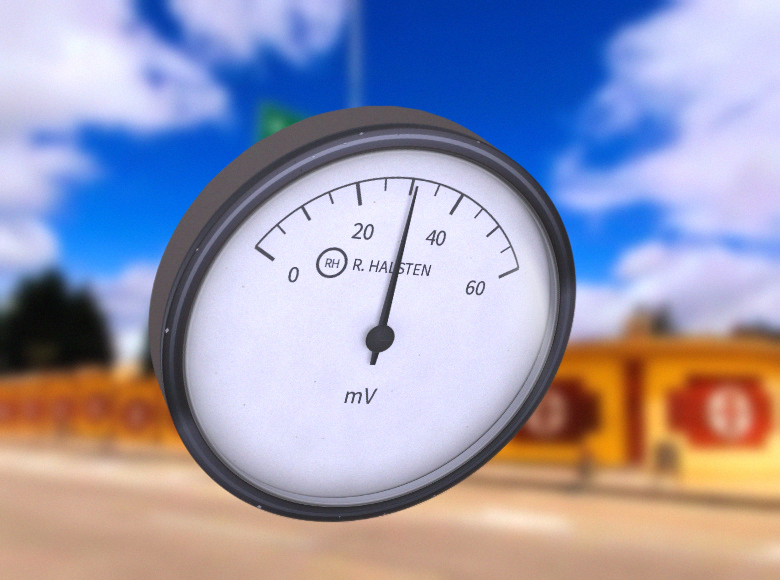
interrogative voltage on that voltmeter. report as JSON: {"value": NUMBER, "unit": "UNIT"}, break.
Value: {"value": 30, "unit": "mV"}
